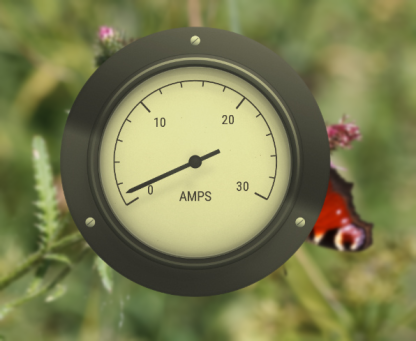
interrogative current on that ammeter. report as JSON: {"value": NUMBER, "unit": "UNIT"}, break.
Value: {"value": 1, "unit": "A"}
